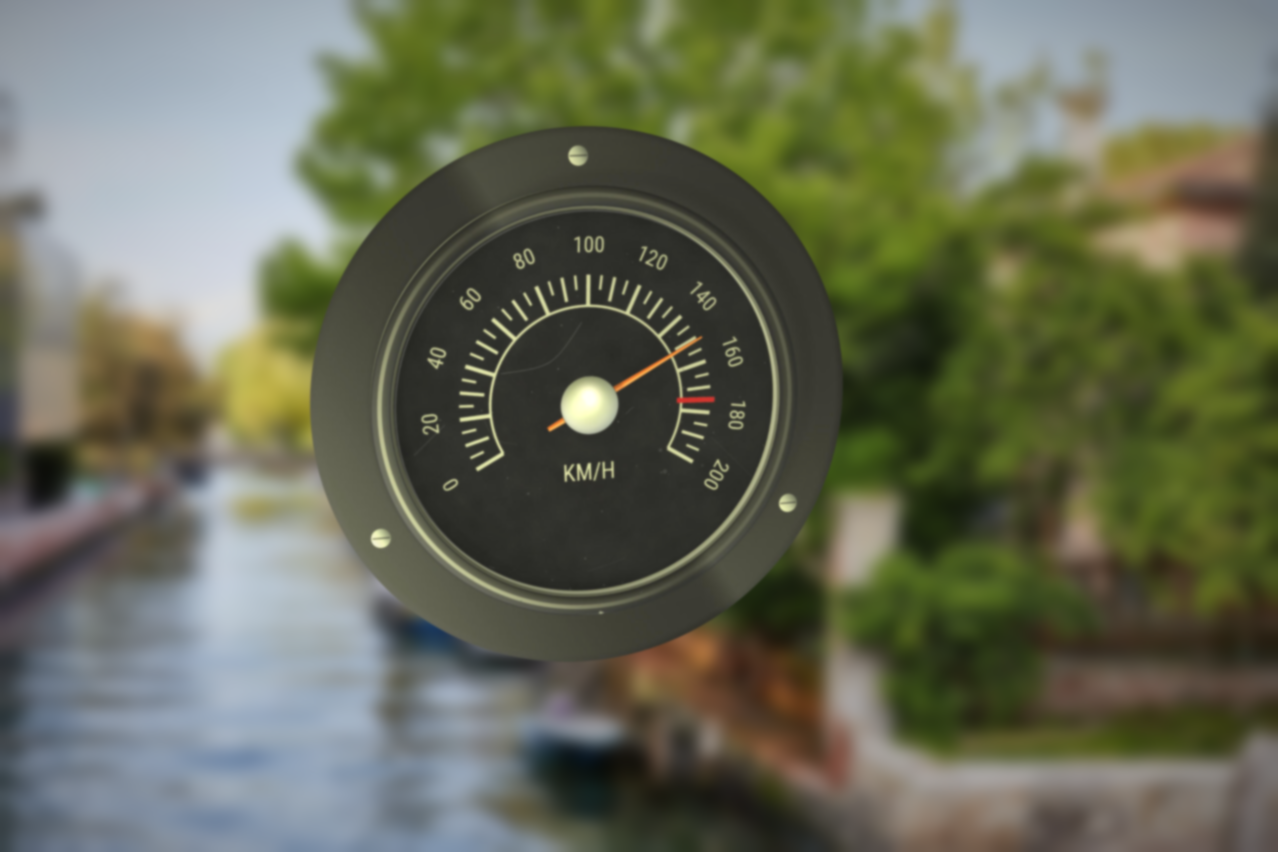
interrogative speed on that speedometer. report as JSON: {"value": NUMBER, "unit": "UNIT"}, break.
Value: {"value": 150, "unit": "km/h"}
